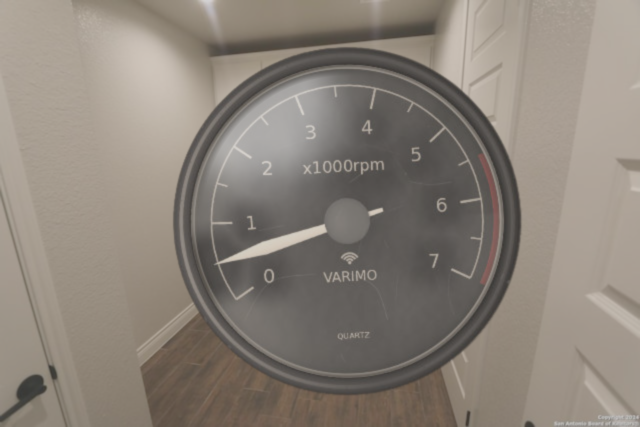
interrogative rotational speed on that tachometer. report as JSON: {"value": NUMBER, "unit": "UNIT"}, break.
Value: {"value": 500, "unit": "rpm"}
